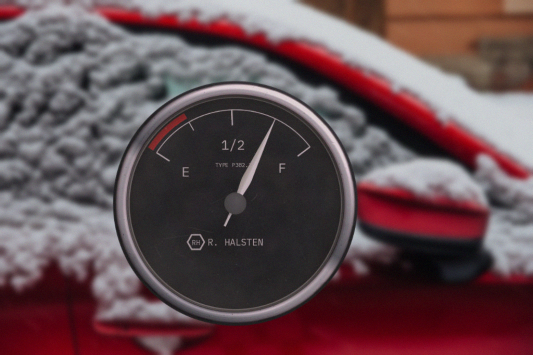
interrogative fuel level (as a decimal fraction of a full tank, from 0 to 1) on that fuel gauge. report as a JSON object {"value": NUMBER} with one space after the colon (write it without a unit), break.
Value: {"value": 0.75}
